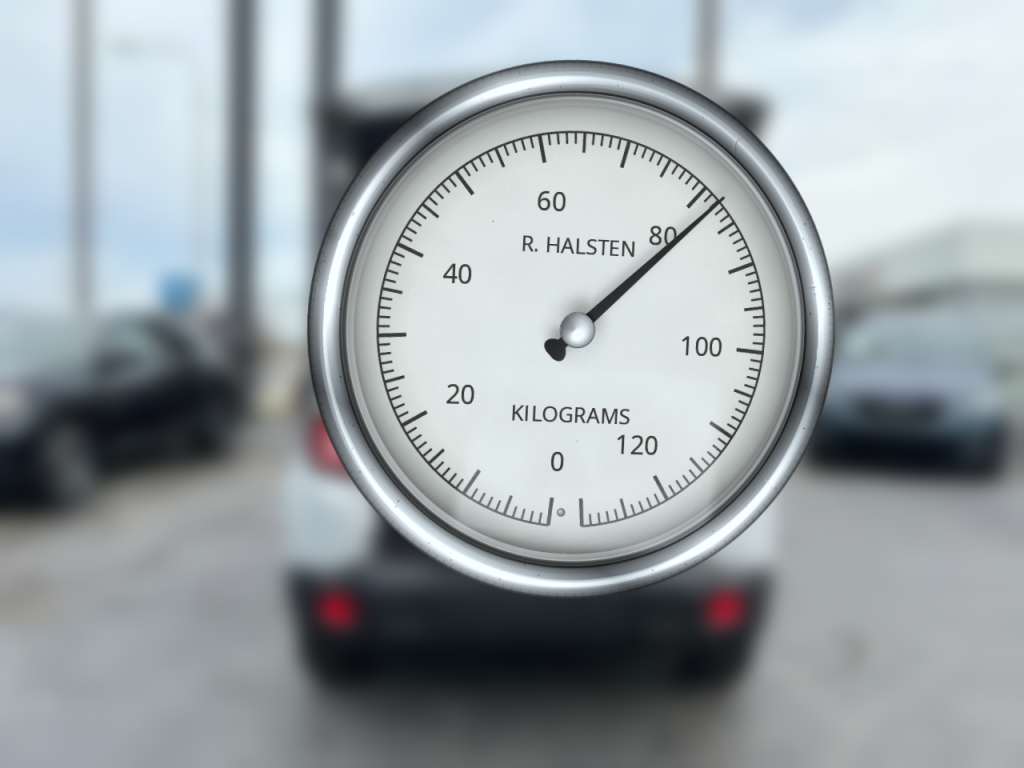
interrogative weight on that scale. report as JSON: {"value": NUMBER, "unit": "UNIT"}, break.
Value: {"value": 82, "unit": "kg"}
